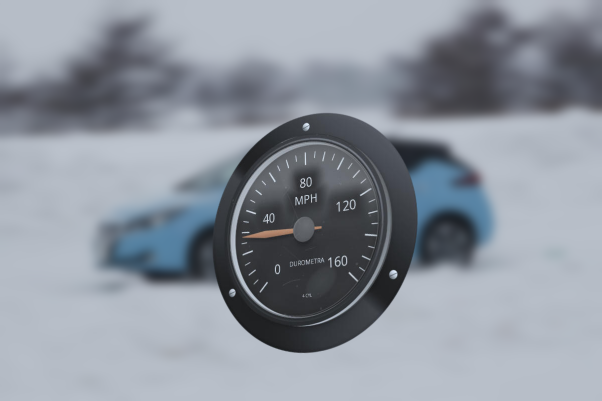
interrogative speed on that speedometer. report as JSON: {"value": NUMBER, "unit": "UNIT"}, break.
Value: {"value": 27.5, "unit": "mph"}
